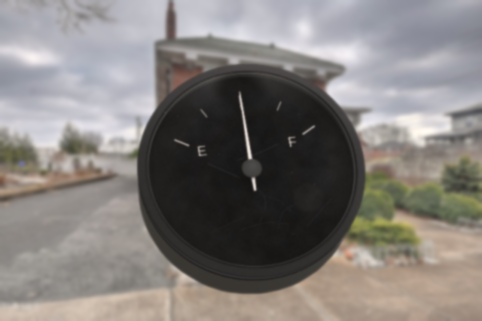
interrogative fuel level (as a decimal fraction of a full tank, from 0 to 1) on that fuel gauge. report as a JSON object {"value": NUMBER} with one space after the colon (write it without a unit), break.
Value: {"value": 0.5}
